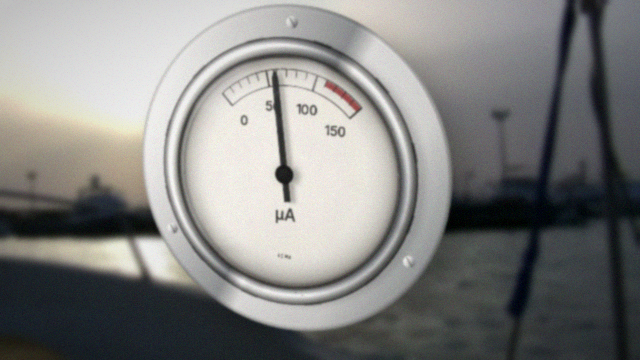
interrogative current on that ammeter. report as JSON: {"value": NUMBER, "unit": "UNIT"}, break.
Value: {"value": 60, "unit": "µA"}
